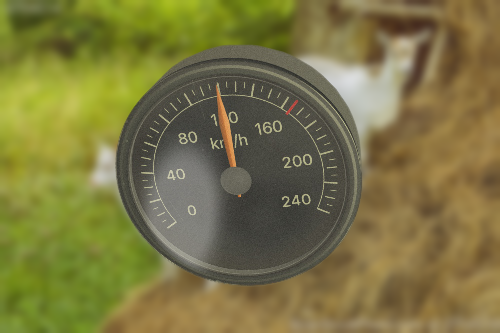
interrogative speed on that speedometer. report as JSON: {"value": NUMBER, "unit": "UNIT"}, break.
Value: {"value": 120, "unit": "km/h"}
